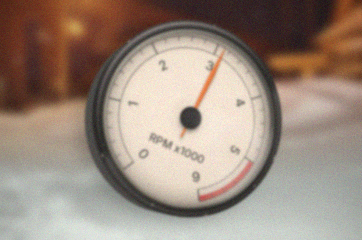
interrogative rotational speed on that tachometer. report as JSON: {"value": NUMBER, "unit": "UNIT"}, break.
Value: {"value": 3100, "unit": "rpm"}
